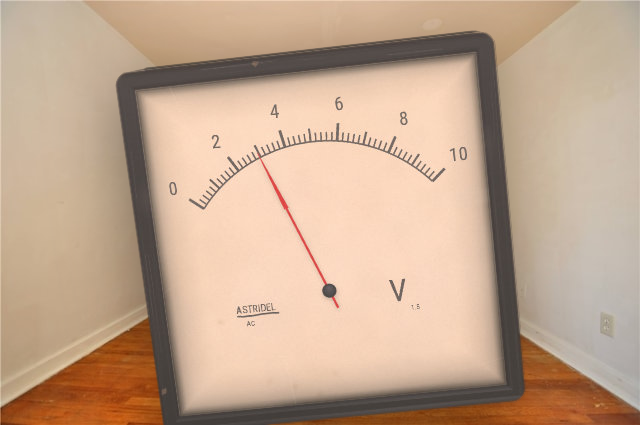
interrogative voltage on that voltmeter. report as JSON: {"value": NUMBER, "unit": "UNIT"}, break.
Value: {"value": 3, "unit": "V"}
